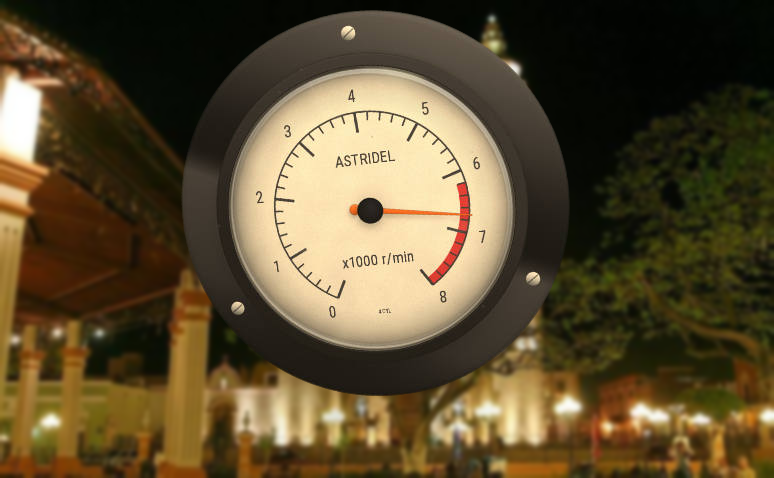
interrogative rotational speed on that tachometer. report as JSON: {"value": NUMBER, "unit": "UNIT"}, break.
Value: {"value": 6700, "unit": "rpm"}
